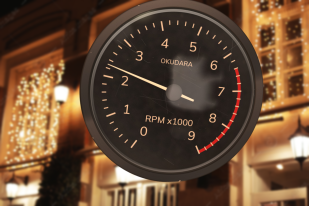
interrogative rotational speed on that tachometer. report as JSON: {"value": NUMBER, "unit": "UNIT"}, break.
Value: {"value": 2300, "unit": "rpm"}
